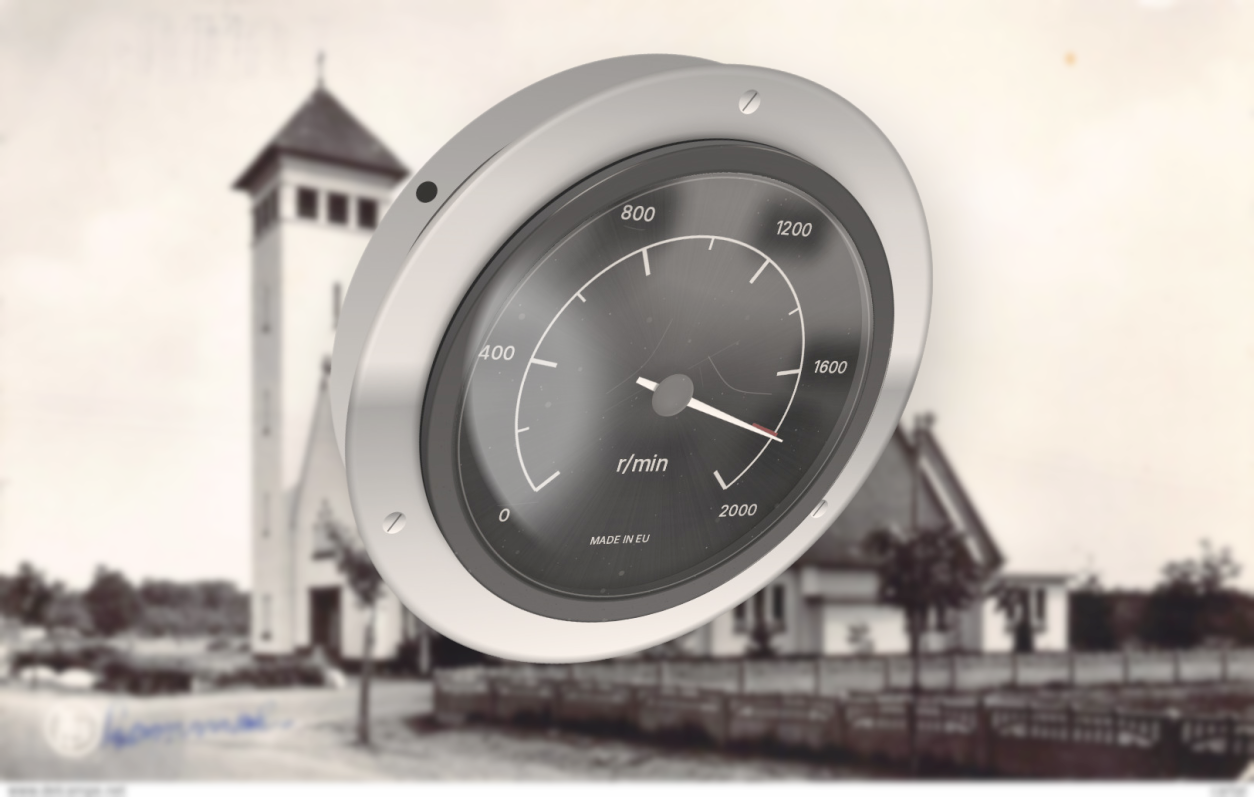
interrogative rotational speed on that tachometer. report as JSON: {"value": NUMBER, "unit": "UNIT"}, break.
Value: {"value": 1800, "unit": "rpm"}
